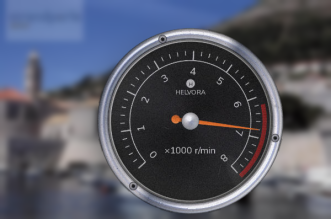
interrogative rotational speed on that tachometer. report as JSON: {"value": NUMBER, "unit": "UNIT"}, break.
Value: {"value": 6800, "unit": "rpm"}
